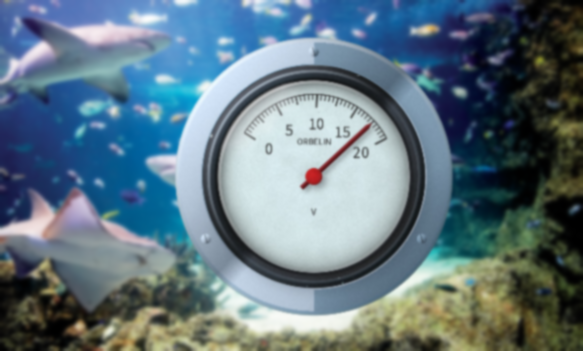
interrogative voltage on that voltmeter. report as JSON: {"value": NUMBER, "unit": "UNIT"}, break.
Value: {"value": 17.5, "unit": "V"}
